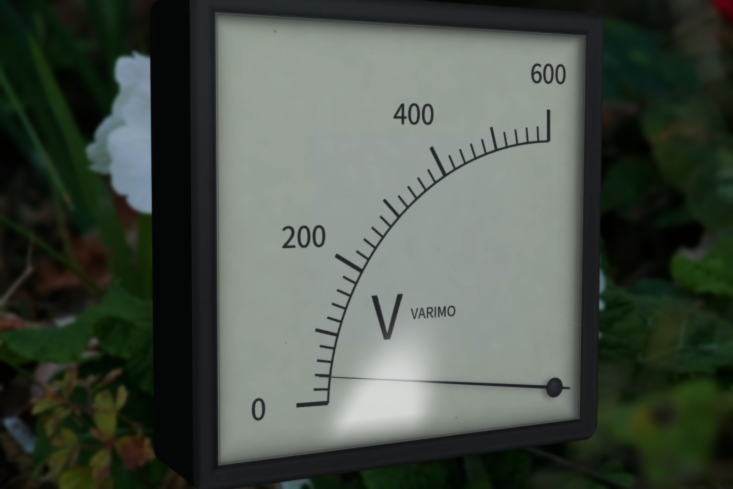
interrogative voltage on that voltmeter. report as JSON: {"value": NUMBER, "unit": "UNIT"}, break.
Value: {"value": 40, "unit": "V"}
